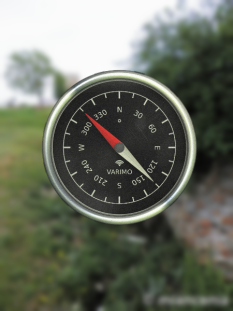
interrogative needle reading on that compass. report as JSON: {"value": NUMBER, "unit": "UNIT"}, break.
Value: {"value": 315, "unit": "°"}
